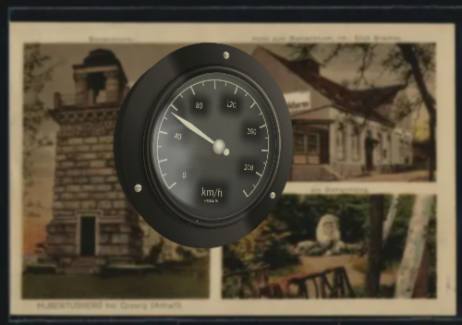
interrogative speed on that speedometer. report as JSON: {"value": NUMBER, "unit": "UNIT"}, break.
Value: {"value": 55, "unit": "km/h"}
